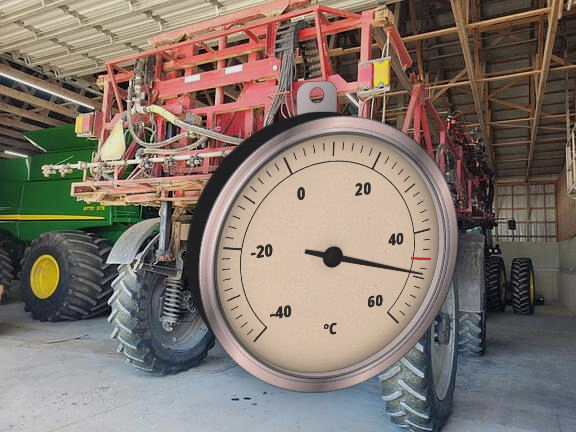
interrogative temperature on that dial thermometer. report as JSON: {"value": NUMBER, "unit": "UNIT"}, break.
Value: {"value": 49, "unit": "°C"}
